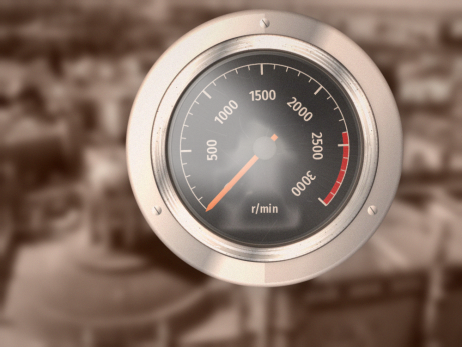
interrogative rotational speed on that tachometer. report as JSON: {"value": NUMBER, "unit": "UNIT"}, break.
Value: {"value": 0, "unit": "rpm"}
